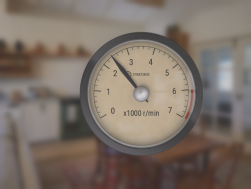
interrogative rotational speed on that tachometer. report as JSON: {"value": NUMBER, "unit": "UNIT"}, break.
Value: {"value": 2400, "unit": "rpm"}
